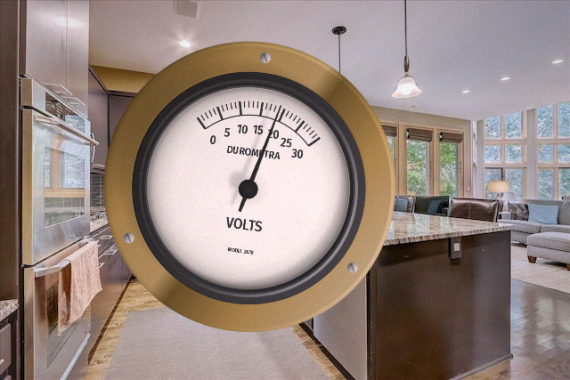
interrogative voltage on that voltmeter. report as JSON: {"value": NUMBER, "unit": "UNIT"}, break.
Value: {"value": 19, "unit": "V"}
